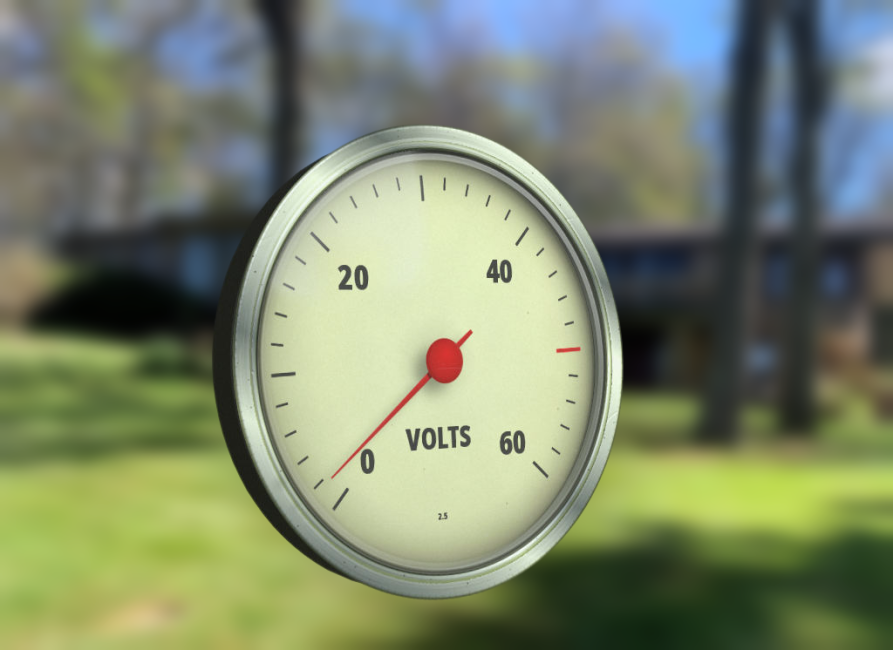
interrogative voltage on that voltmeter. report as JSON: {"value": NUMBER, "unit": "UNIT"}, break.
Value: {"value": 2, "unit": "V"}
